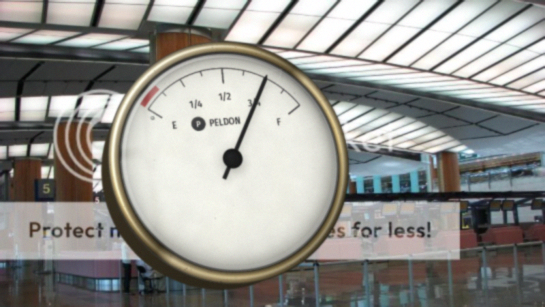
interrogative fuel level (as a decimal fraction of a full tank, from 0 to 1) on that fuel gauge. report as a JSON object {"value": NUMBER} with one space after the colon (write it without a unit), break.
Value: {"value": 0.75}
